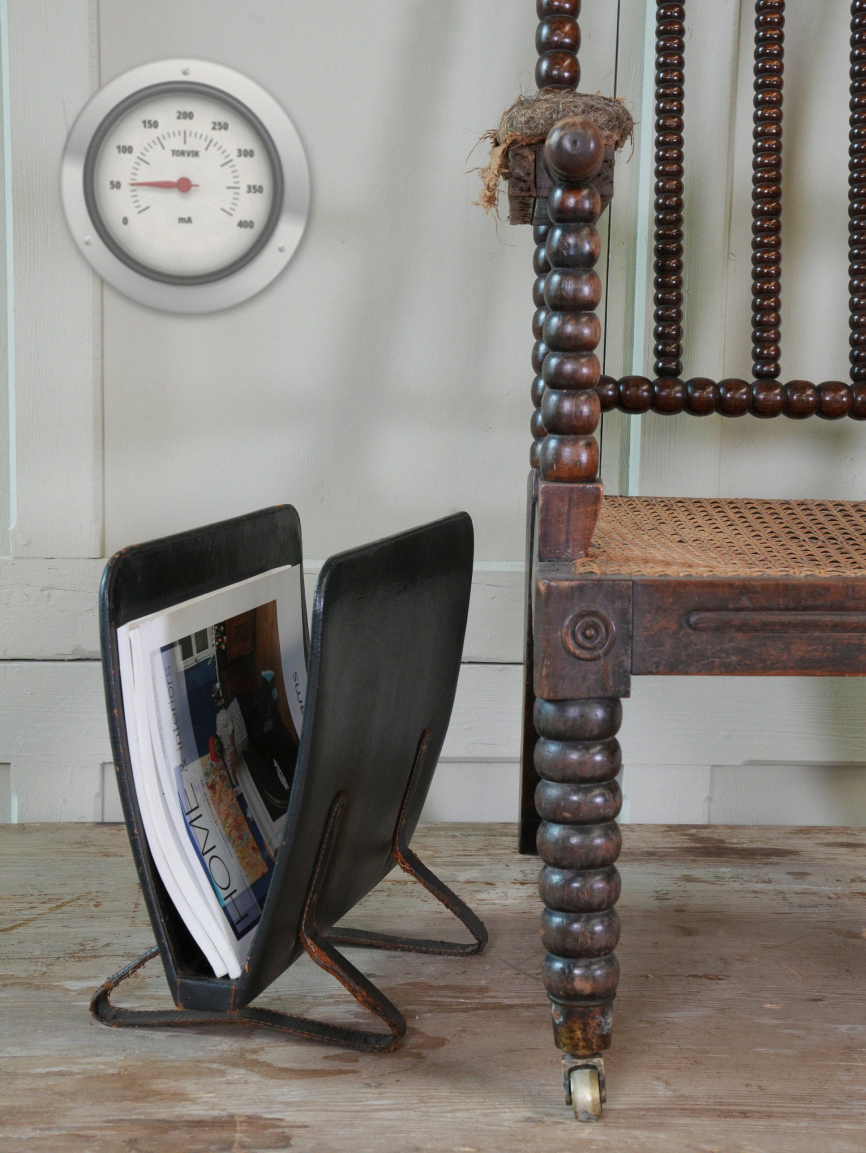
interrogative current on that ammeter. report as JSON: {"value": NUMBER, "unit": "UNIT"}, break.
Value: {"value": 50, "unit": "mA"}
